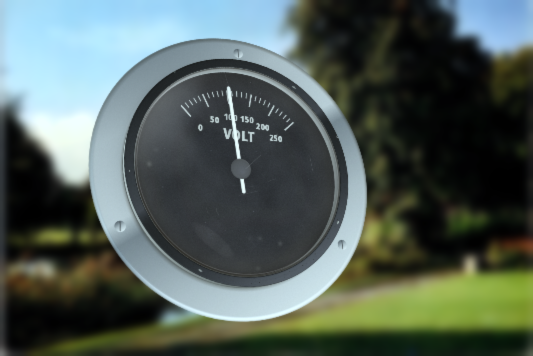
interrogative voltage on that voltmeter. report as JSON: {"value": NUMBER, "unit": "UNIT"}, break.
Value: {"value": 100, "unit": "V"}
